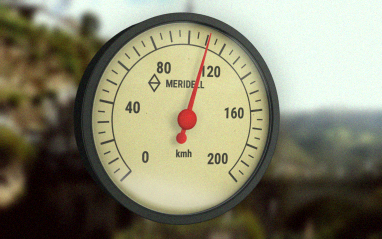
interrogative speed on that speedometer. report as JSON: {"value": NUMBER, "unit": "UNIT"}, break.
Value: {"value": 110, "unit": "km/h"}
